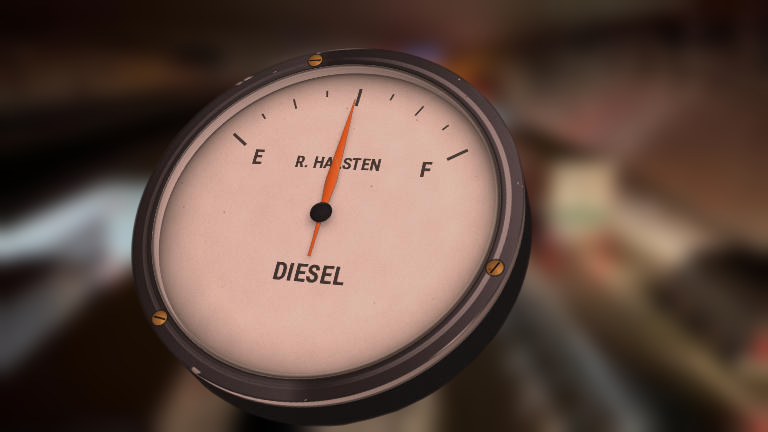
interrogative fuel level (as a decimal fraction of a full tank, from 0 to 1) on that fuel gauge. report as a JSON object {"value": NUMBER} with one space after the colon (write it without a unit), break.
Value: {"value": 0.5}
